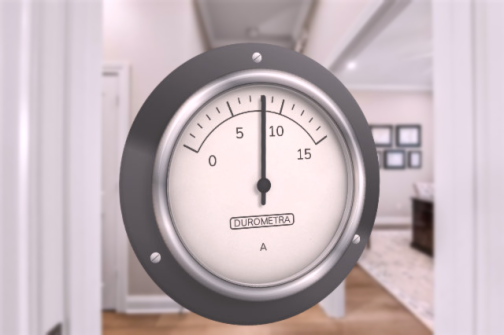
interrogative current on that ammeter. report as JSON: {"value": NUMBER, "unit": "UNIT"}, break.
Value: {"value": 8, "unit": "A"}
